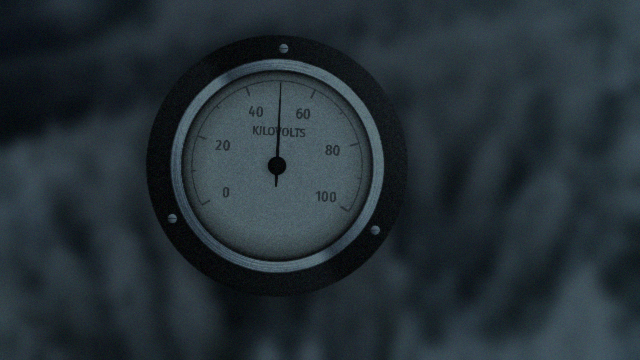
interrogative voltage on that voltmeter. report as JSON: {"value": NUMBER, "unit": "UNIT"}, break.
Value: {"value": 50, "unit": "kV"}
